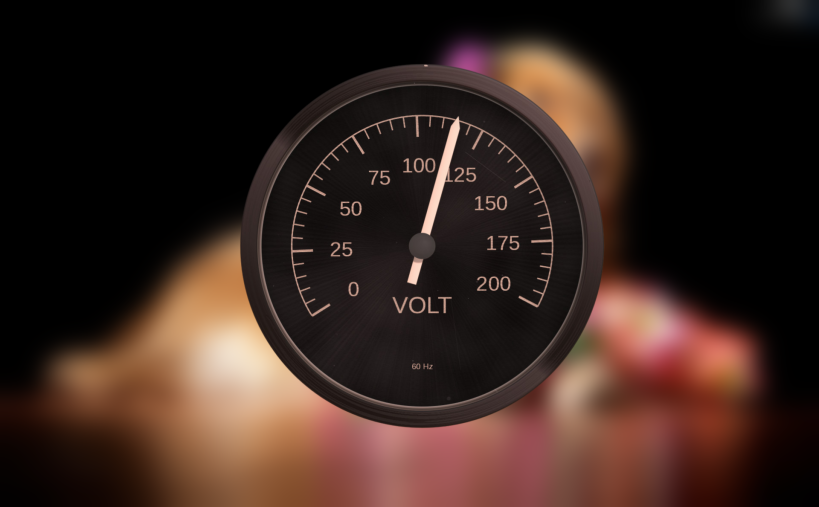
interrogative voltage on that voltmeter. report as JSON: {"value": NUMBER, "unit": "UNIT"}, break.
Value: {"value": 115, "unit": "V"}
